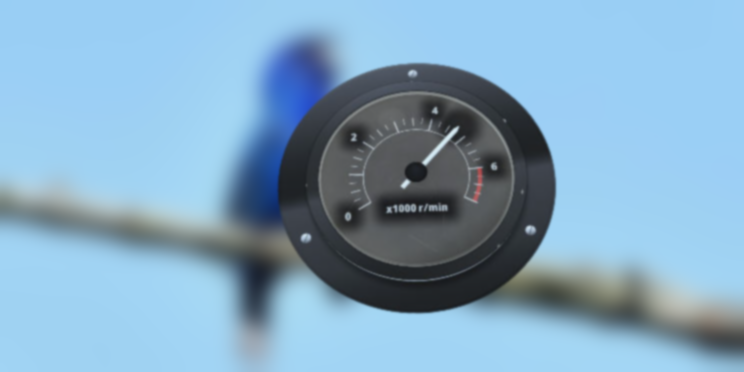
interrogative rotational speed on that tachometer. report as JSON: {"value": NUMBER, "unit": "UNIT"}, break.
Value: {"value": 4750, "unit": "rpm"}
